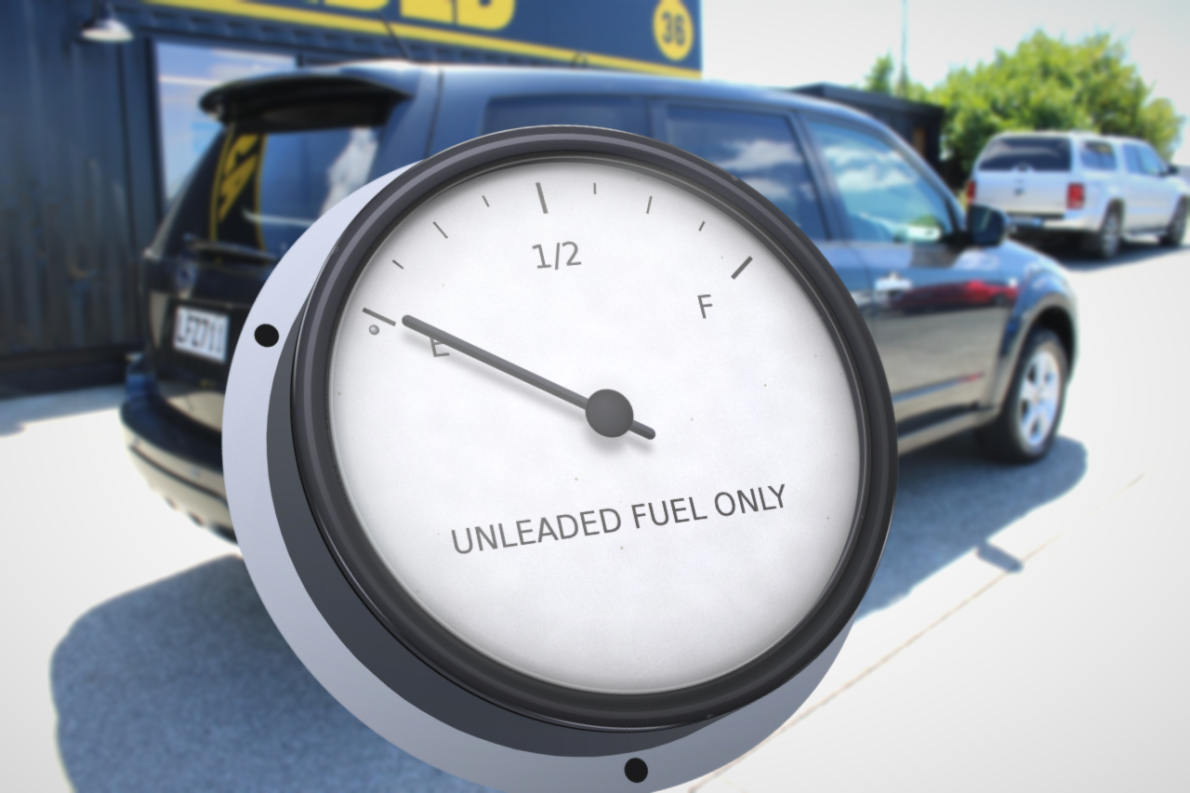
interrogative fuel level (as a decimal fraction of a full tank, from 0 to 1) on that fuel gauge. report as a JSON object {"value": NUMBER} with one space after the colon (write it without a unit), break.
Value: {"value": 0}
